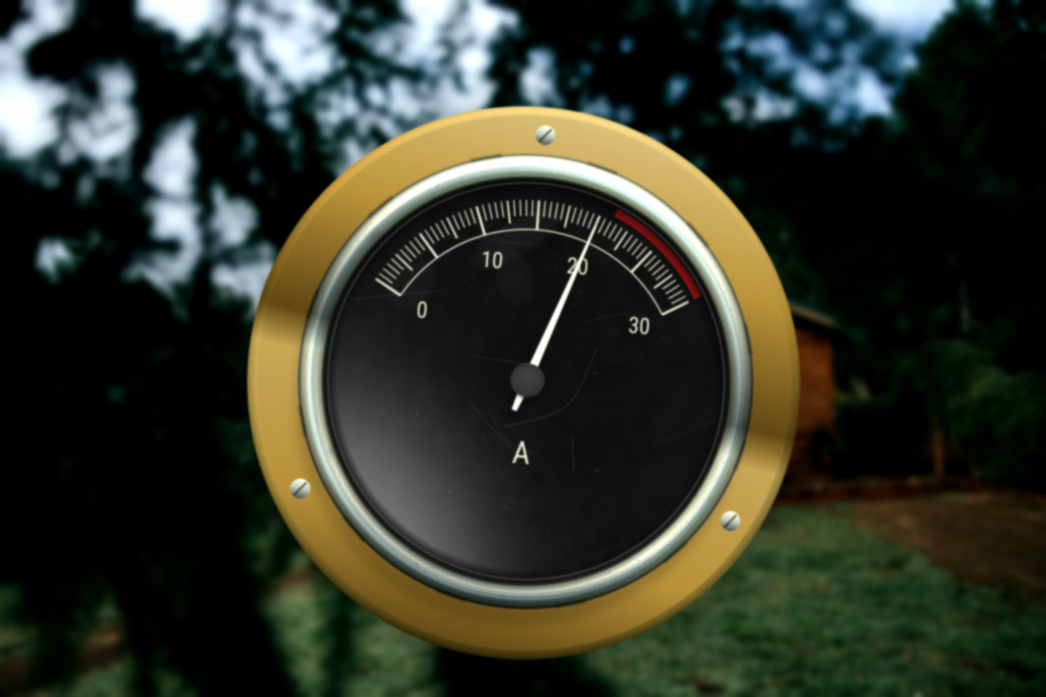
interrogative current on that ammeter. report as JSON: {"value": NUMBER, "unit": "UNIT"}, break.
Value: {"value": 20, "unit": "A"}
